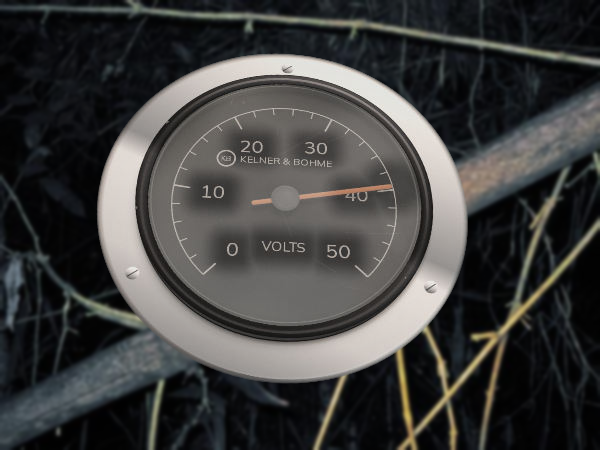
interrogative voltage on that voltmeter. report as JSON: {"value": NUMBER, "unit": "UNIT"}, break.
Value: {"value": 40, "unit": "V"}
